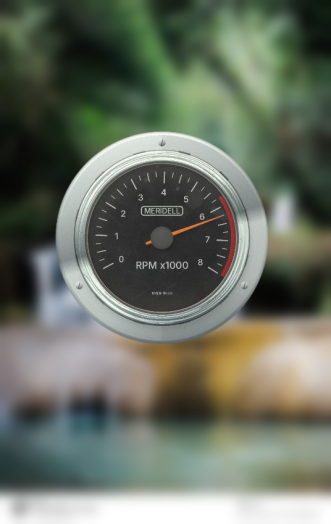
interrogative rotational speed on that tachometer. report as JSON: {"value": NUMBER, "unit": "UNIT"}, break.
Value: {"value": 6250, "unit": "rpm"}
